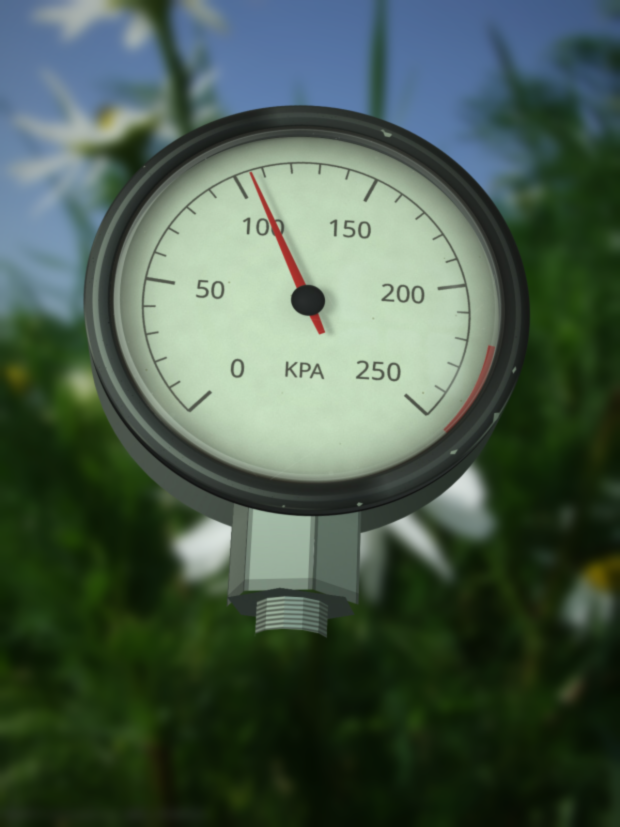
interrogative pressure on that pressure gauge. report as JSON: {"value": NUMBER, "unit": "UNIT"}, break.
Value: {"value": 105, "unit": "kPa"}
